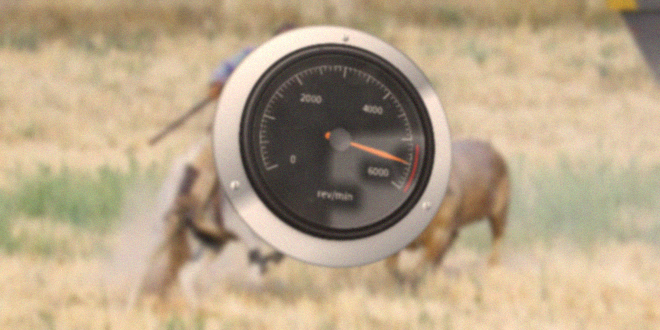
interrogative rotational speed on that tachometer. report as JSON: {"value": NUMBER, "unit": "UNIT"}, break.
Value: {"value": 5500, "unit": "rpm"}
